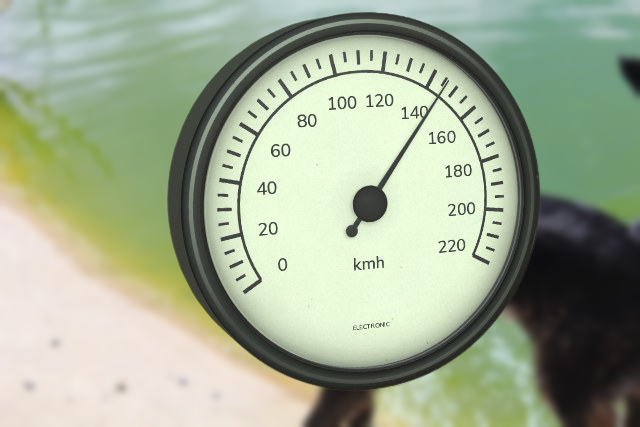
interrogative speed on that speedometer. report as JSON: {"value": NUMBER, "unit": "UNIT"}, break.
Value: {"value": 145, "unit": "km/h"}
